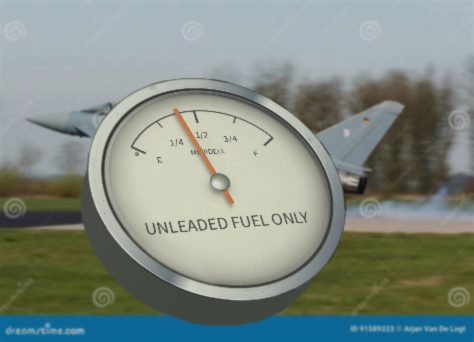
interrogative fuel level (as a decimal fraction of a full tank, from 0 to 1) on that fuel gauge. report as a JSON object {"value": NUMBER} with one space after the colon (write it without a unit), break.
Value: {"value": 0.375}
